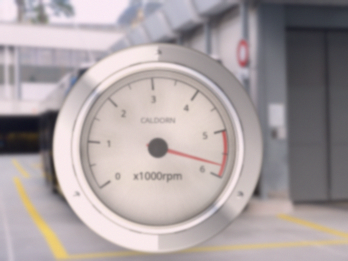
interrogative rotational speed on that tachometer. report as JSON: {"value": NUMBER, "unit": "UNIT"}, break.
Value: {"value": 5750, "unit": "rpm"}
